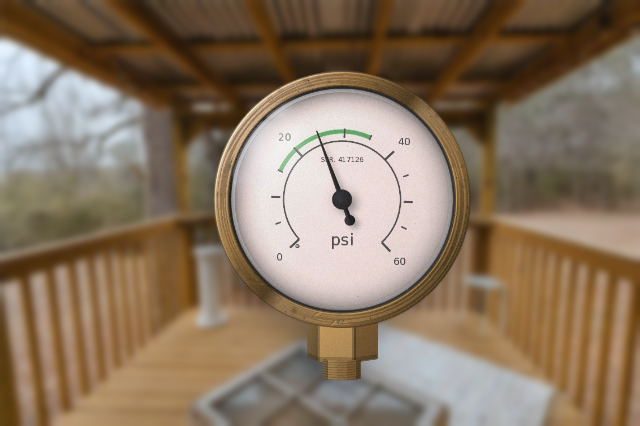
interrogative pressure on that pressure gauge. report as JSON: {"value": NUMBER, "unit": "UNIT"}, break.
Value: {"value": 25, "unit": "psi"}
